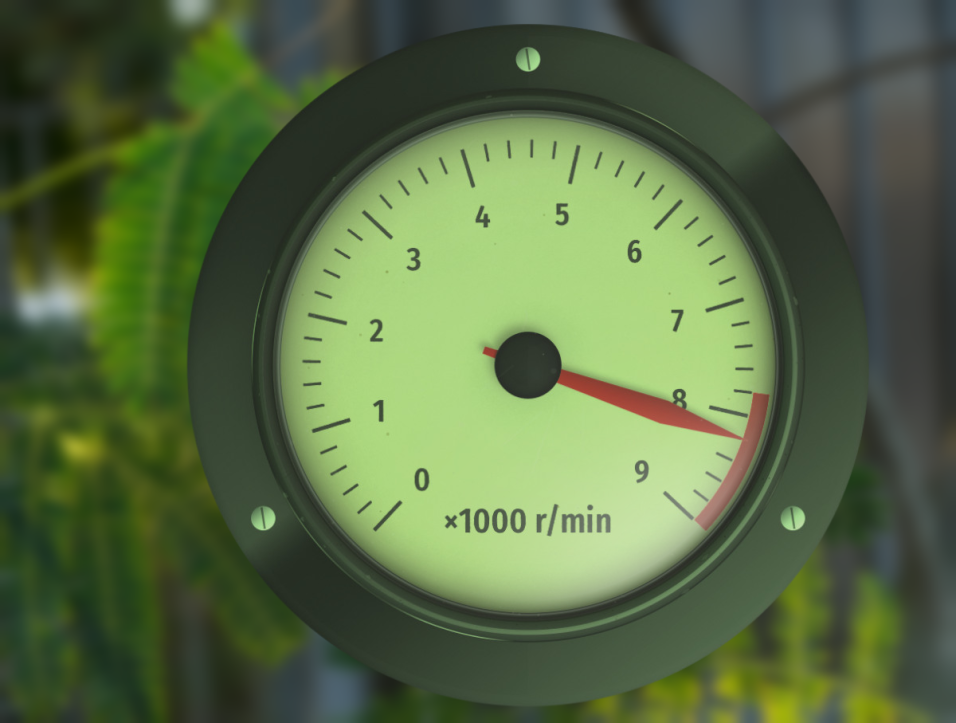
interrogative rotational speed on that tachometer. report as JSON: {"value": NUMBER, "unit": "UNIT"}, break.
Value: {"value": 8200, "unit": "rpm"}
